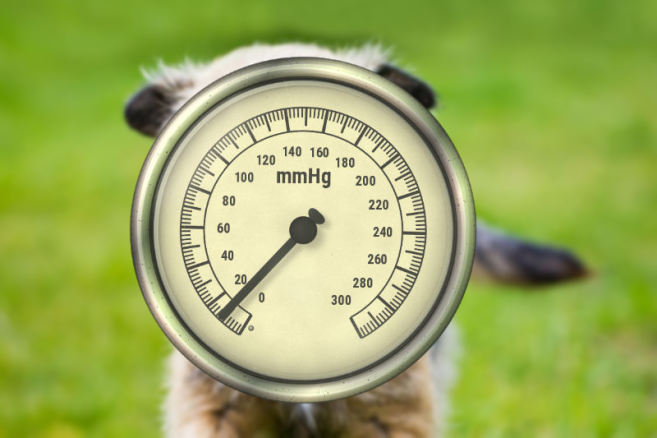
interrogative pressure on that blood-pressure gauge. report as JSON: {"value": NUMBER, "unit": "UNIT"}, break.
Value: {"value": 12, "unit": "mmHg"}
